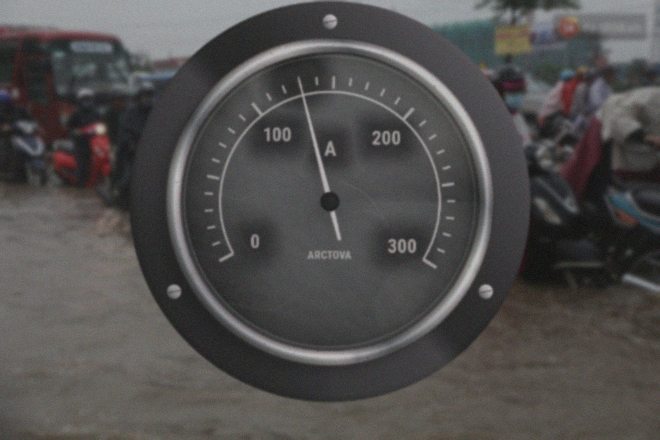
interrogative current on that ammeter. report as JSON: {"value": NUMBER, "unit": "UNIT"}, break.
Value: {"value": 130, "unit": "A"}
